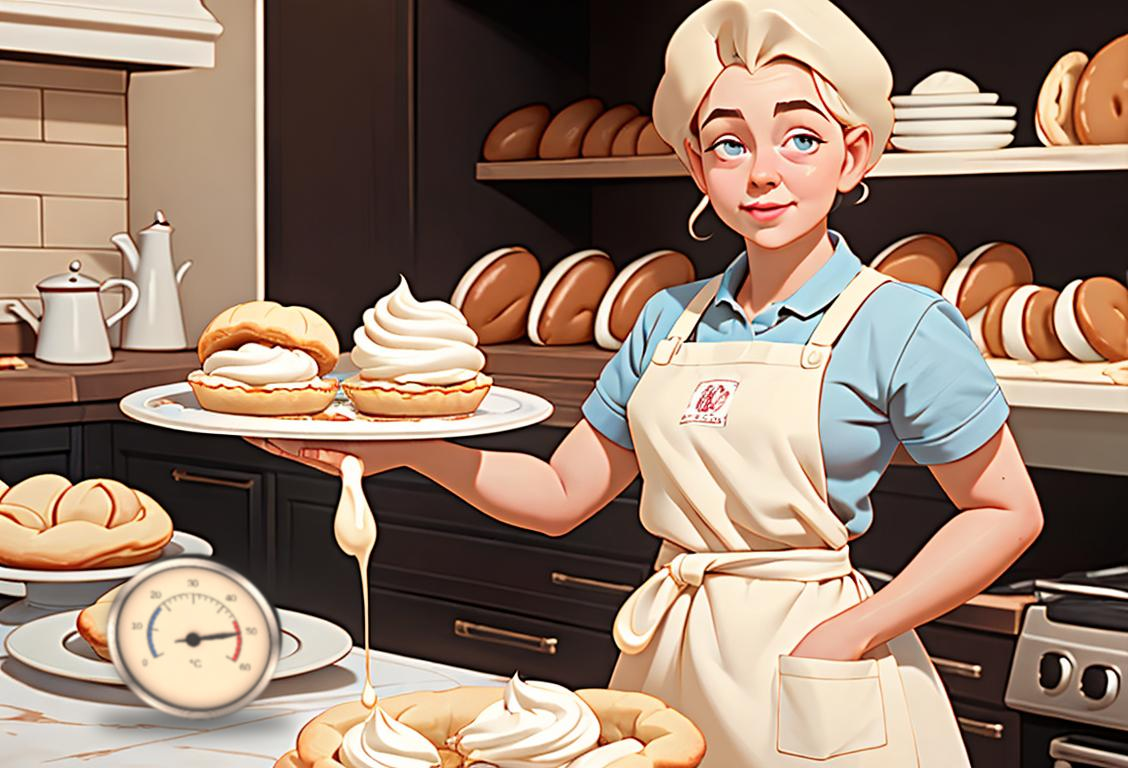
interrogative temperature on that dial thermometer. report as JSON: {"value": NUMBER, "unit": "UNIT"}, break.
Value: {"value": 50, "unit": "°C"}
